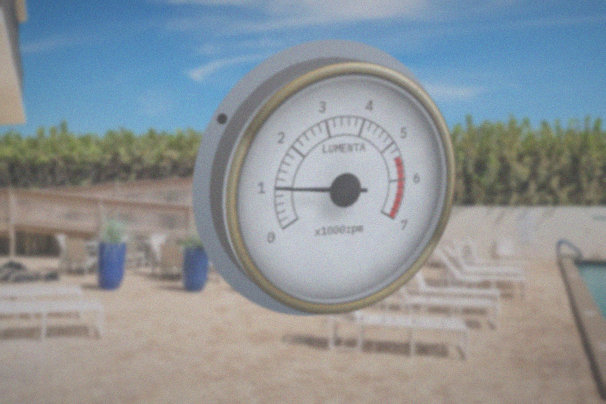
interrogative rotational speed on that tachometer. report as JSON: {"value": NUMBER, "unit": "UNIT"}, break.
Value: {"value": 1000, "unit": "rpm"}
